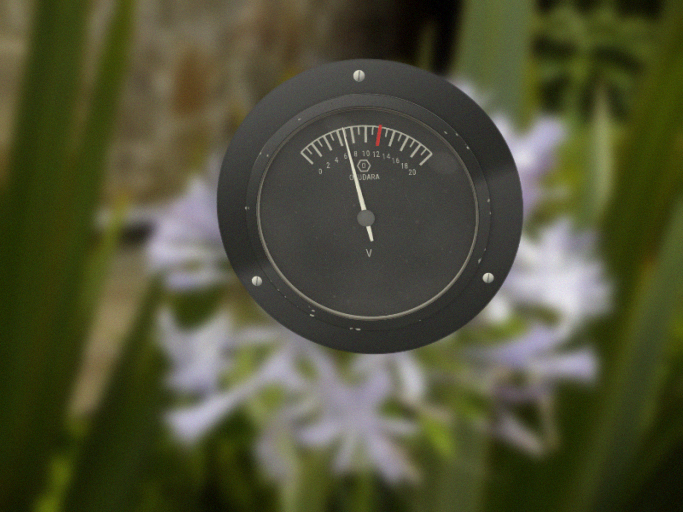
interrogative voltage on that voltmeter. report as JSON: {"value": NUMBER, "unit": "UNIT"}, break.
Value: {"value": 7, "unit": "V"}
